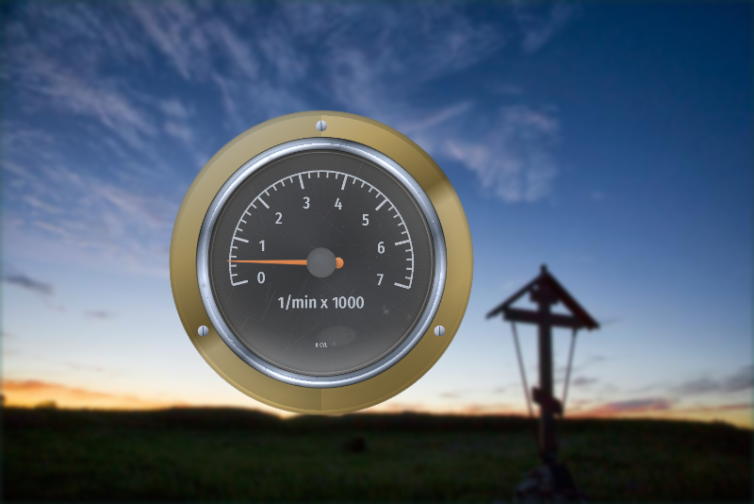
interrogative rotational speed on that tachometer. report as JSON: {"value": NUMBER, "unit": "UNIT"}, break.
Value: {"value": 500, "unit": "rpm"}
